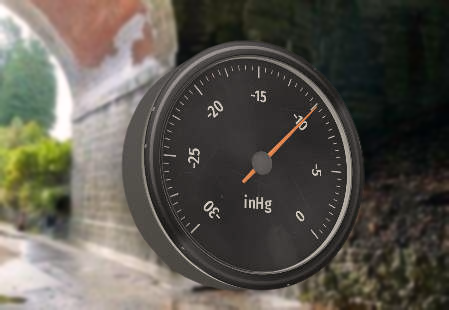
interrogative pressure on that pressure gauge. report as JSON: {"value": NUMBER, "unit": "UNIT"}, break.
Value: {"value": -10, "unit": "inHg"}
